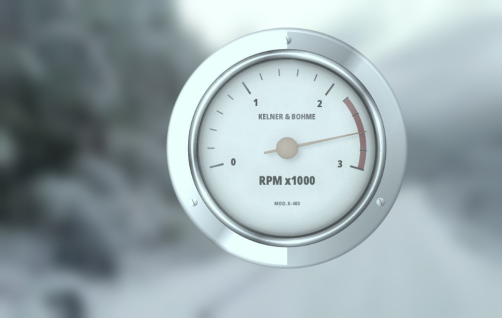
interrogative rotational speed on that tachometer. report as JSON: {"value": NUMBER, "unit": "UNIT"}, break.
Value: {"value": 2600, "unit": "rpm"}
